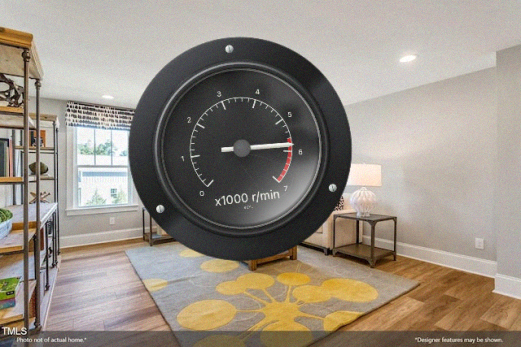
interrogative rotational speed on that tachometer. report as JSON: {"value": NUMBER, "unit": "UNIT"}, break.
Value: {"value": 5800, "unit": "rpm"}
